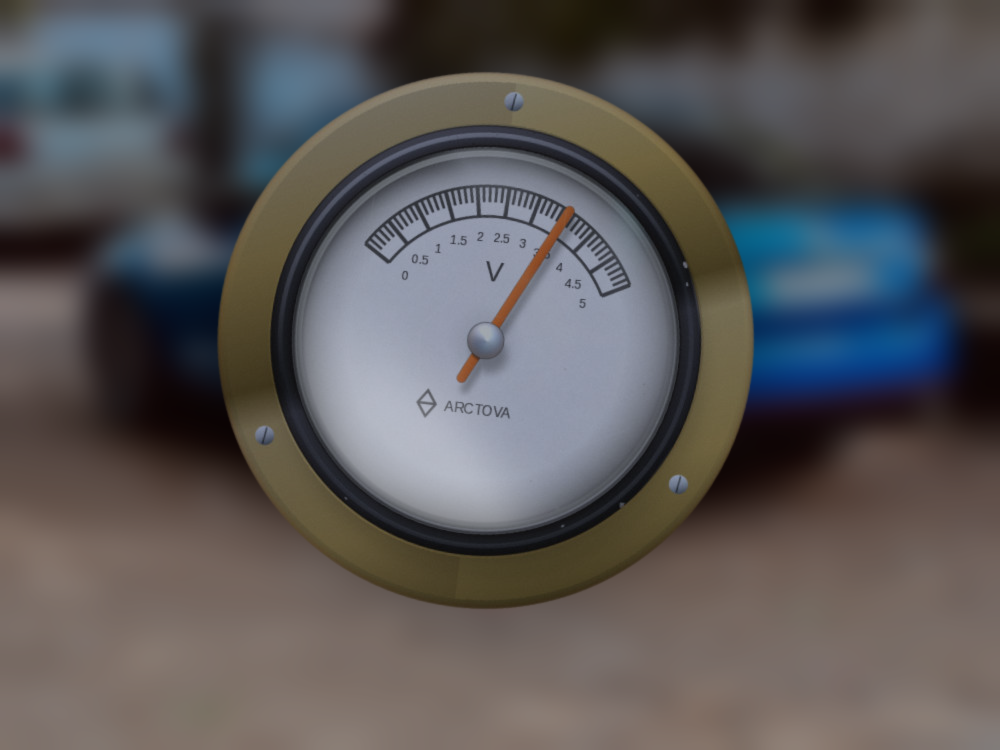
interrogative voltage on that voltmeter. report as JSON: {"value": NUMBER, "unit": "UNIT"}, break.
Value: {"value": 3.5, "unit": "V"}
